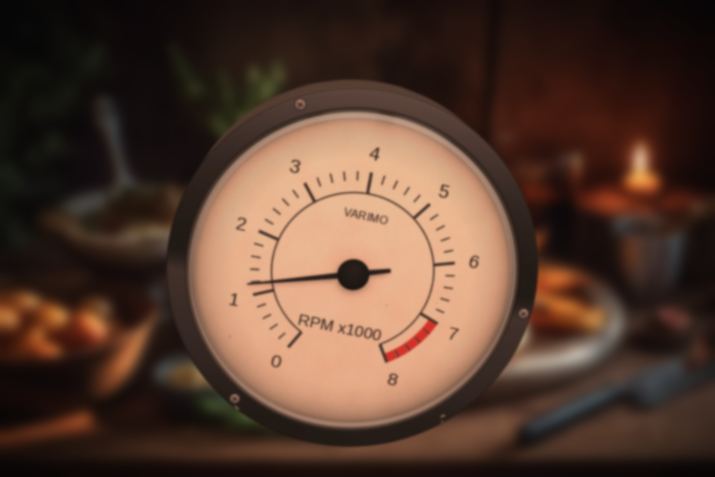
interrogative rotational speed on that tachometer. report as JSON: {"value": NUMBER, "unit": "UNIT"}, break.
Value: {"value": 1200, "unit": "rpm"}
